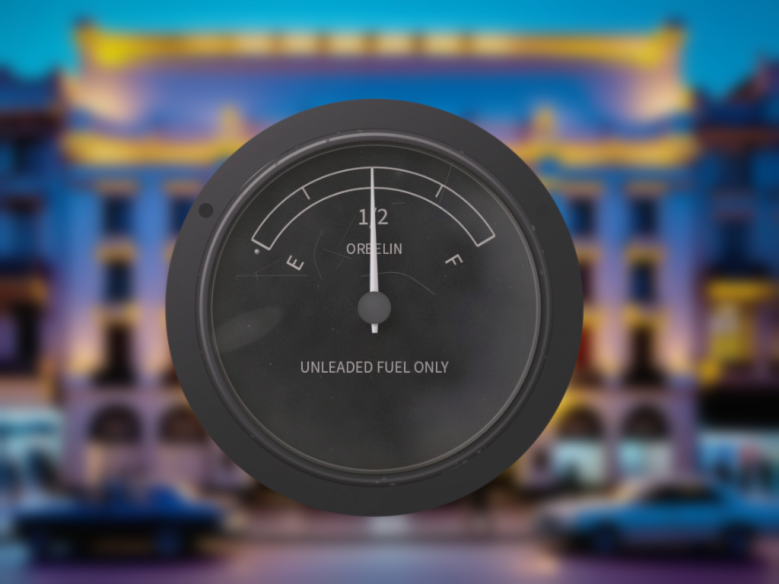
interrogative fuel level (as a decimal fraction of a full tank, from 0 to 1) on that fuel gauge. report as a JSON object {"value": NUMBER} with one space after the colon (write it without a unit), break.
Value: {"value": 0.5}
